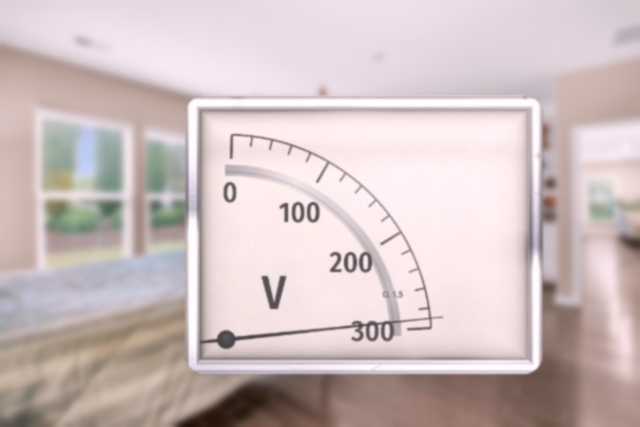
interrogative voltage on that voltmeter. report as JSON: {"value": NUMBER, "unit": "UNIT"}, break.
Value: {"value": 290, "unit": "V"}
